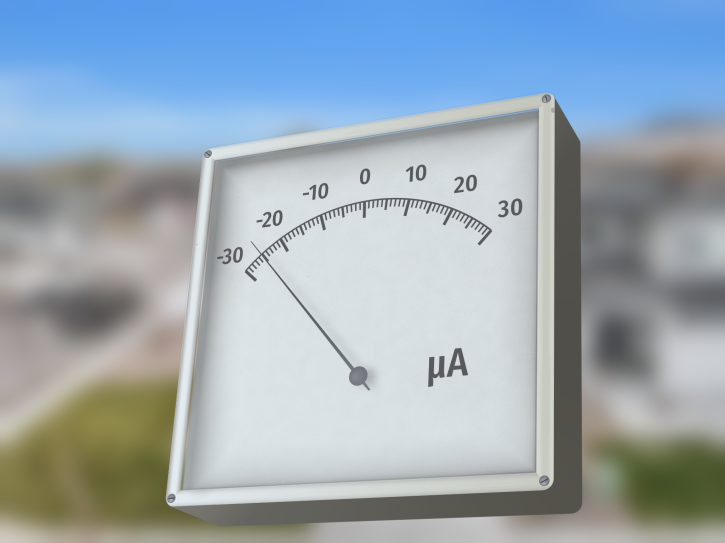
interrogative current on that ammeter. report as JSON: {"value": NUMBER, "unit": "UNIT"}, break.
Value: {"value": -25, "unit": "µA"}
